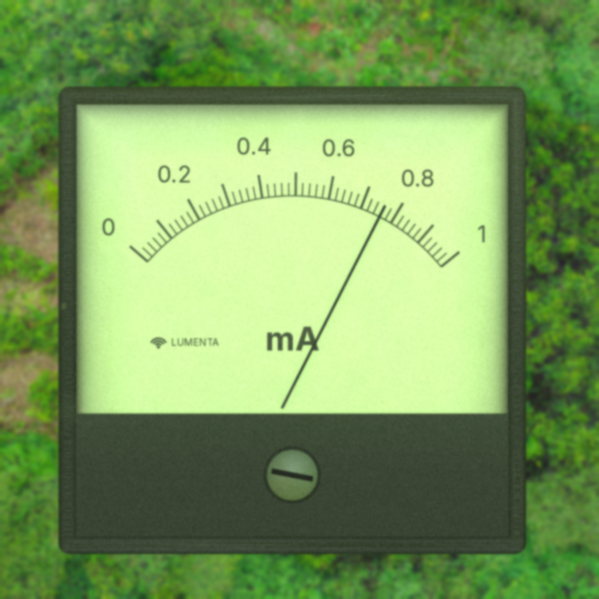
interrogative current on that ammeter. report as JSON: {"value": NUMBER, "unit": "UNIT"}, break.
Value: {"value": 0.76, "unit": "mA"}
